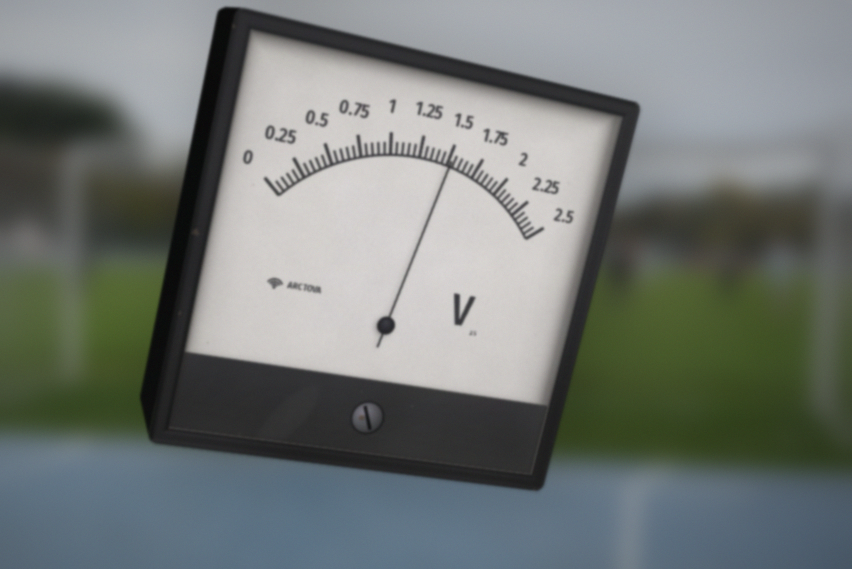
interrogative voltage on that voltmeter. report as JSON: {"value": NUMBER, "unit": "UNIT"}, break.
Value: {"value": 1.5, "unit": "V"}
